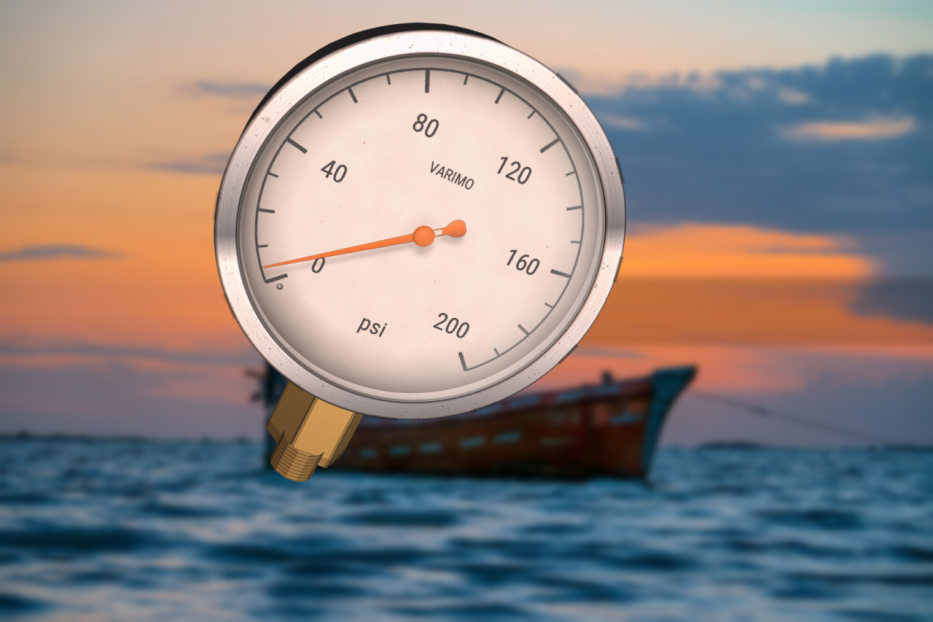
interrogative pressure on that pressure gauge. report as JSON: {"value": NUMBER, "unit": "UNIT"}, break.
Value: {"value": 5, "unit": "psi"}
